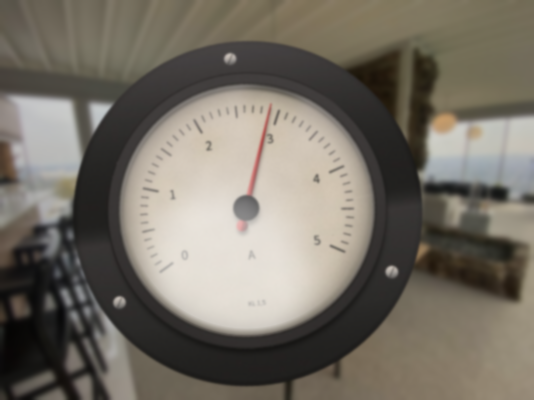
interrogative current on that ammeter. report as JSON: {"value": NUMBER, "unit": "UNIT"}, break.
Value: {"value": 2.9, "unit": "A"}
